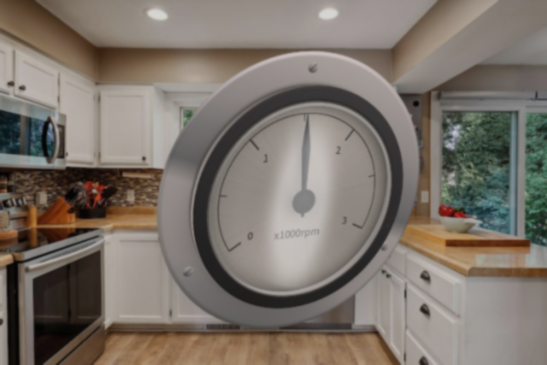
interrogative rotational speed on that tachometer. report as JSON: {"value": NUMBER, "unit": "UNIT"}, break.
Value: {"value": 1500, "unit": "rpm"}
